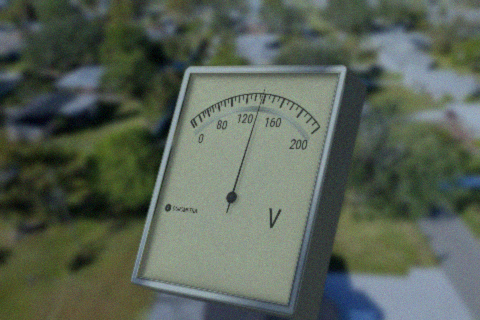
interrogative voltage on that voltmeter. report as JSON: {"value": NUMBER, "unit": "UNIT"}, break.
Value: {"value": 140, "unit": "V"}
